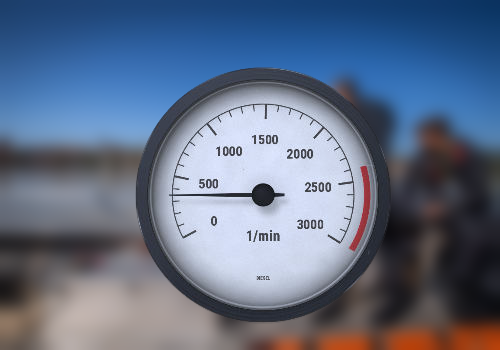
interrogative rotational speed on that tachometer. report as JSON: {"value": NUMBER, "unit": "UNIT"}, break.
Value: {"value": 350, "unit": "rpm"}
